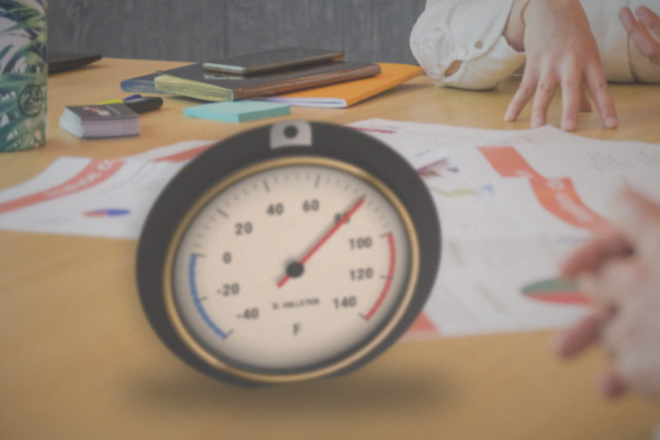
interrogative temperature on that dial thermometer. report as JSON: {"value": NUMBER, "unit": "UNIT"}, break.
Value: {"value": 80, "unit": "°F"}
